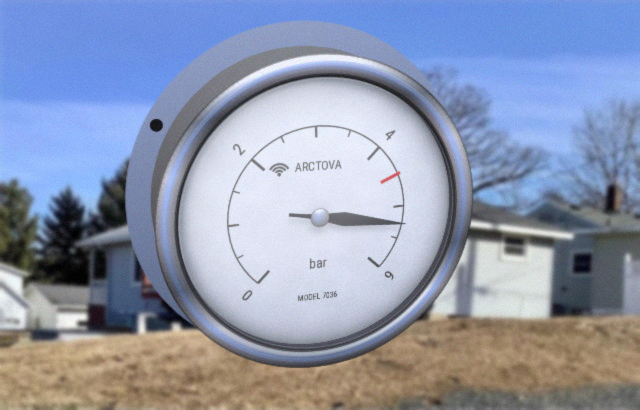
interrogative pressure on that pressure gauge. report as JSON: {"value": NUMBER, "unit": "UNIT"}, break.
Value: {"value": 5.25, "unit": "bar"}
